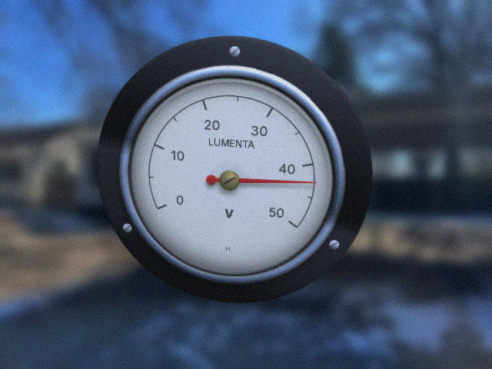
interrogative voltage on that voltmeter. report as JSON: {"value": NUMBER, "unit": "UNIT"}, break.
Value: {"value": 42.5, "unit": "V"}
